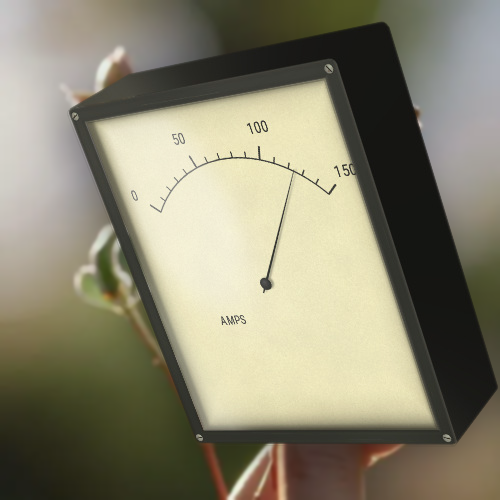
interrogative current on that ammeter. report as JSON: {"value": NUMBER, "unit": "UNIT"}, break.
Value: {"value": 125, "unit": "A"}
